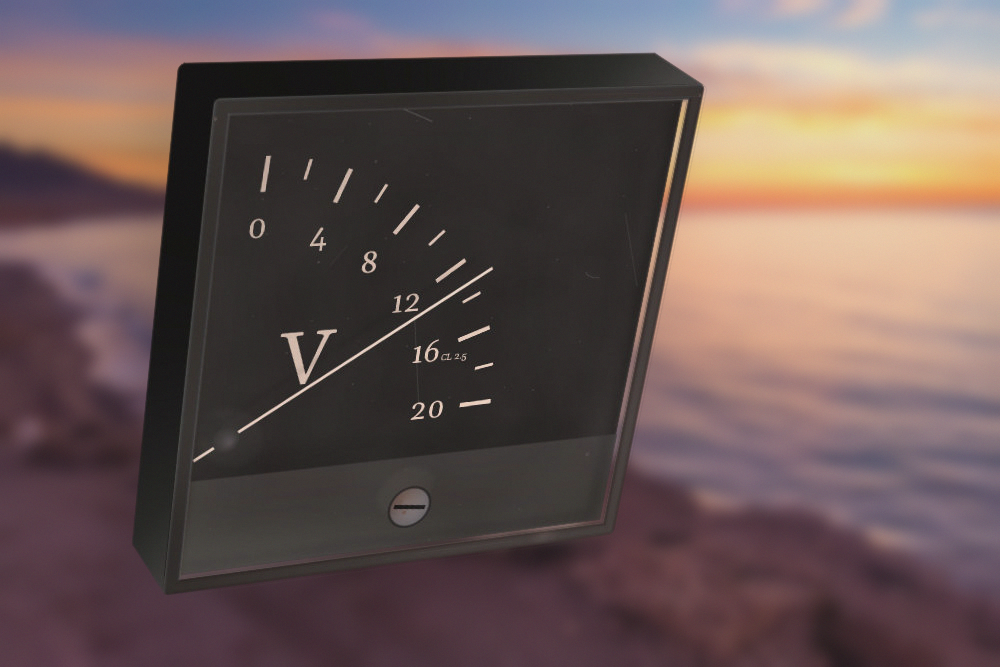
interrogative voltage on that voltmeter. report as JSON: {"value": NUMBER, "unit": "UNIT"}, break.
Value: {"value": 13, "unit": "V"}
